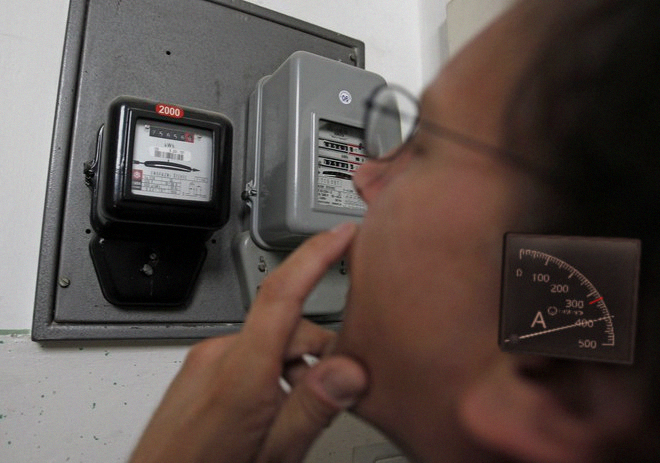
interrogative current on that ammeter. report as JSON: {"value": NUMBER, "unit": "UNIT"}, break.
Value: {"value": 400, "unit": "A"}
